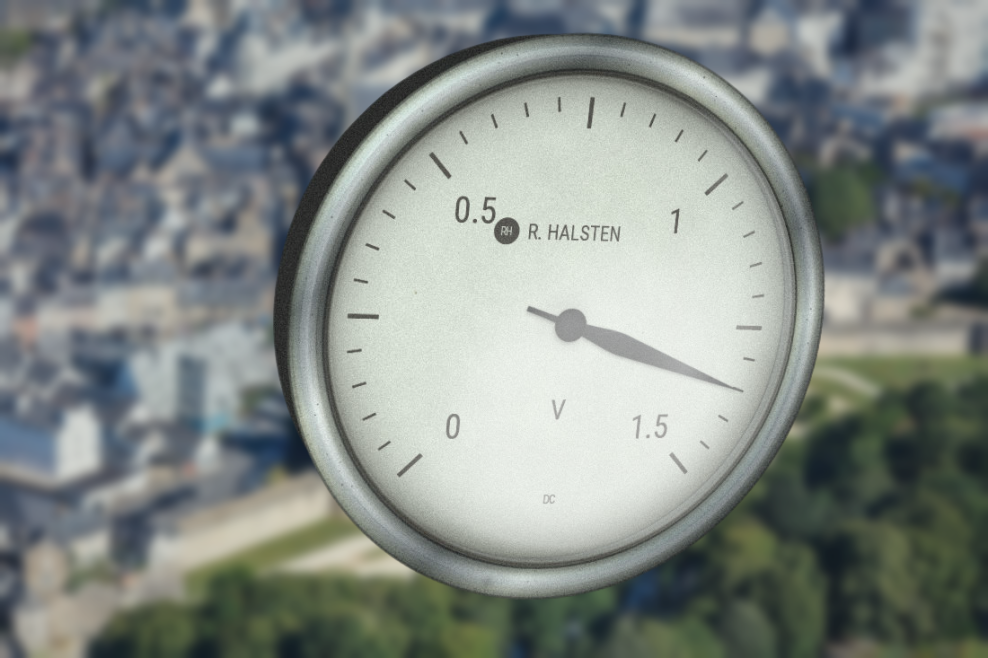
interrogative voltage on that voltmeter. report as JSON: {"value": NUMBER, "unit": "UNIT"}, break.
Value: {"value": 1.35, "unit": "V"}
